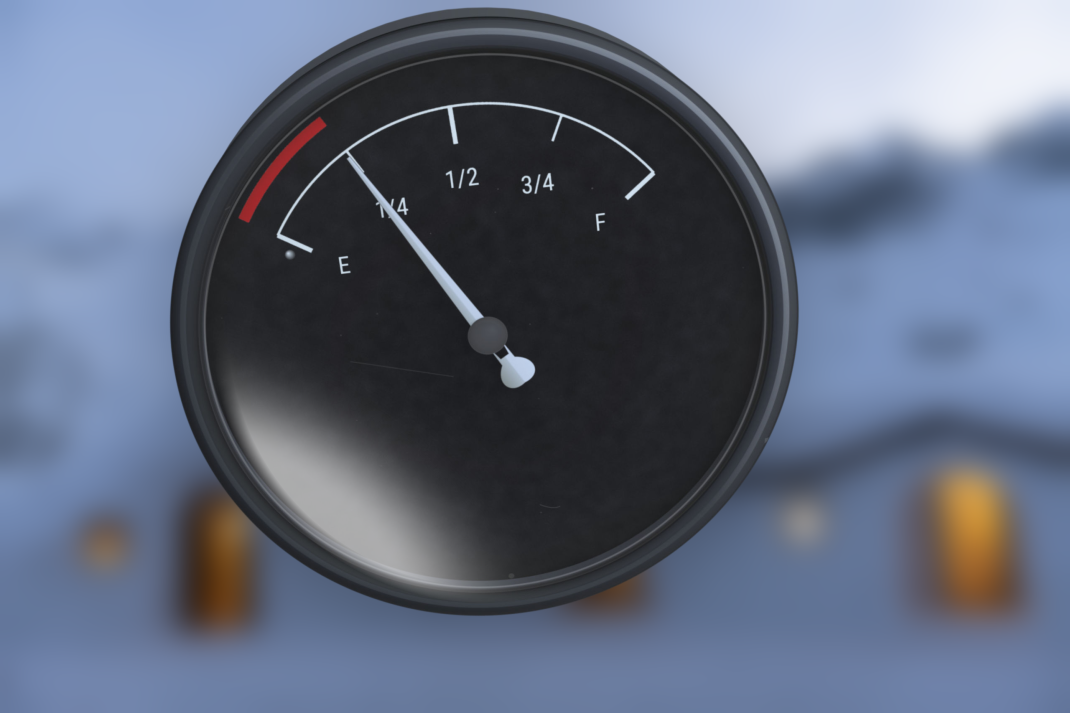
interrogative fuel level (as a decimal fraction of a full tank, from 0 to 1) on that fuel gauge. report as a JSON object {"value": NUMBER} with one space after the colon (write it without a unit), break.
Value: {"value": 0.25}
